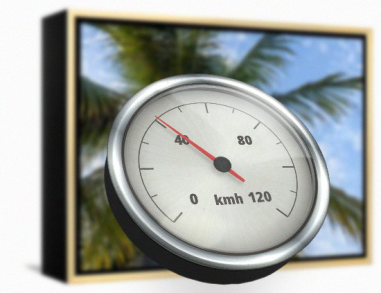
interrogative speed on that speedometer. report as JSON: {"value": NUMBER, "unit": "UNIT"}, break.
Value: {"value": 40, "unit": "km/h"}
